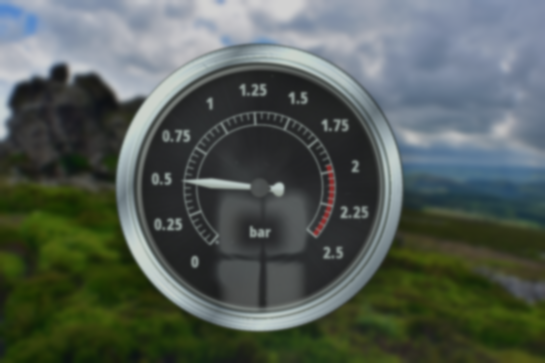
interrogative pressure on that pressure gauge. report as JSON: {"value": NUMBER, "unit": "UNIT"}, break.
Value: {"value": 0.5, "unit": "bar"}
